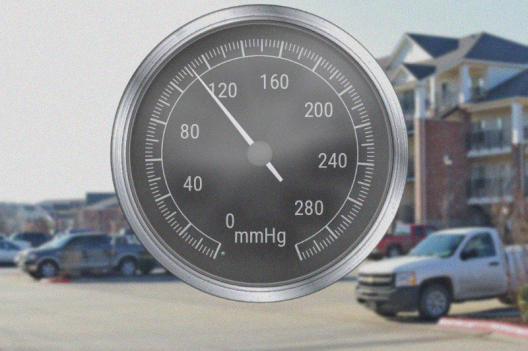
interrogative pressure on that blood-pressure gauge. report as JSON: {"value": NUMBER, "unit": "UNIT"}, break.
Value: {"value": 112, "unit": "mmHg"}
